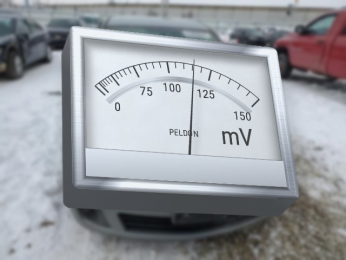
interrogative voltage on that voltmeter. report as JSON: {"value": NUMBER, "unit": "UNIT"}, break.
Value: {"value": 115, "unit": "mV"}
